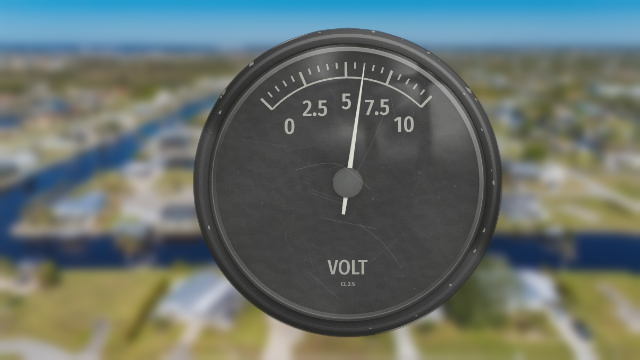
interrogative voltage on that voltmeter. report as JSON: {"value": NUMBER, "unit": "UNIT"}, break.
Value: {"value": 6, "unit": "V"}
